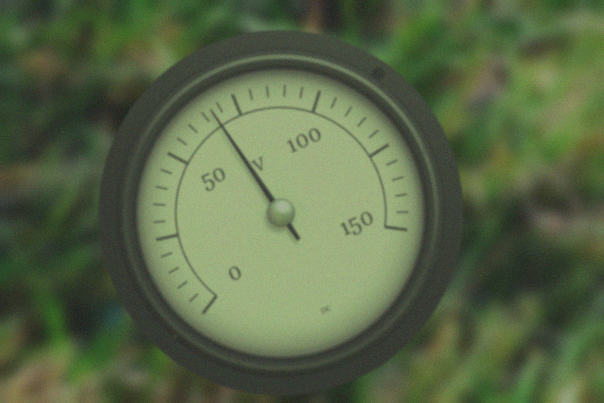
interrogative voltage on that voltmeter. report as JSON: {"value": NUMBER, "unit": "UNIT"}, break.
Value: {"value": 67.5, "unit": "V"}
